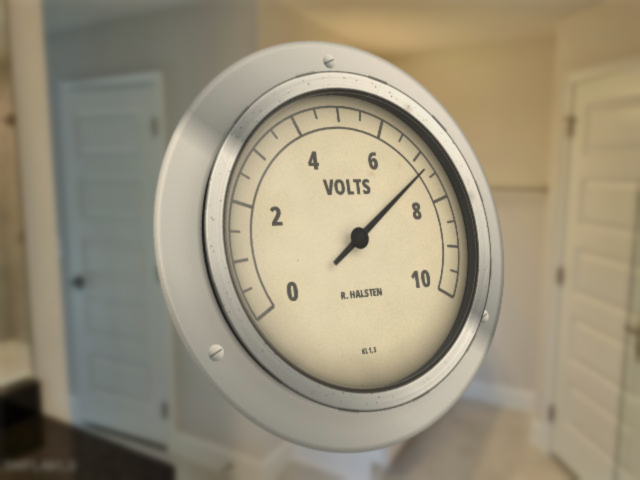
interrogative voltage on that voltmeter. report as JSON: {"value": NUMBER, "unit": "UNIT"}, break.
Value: {"value": 7.25, "unit": "V"}
